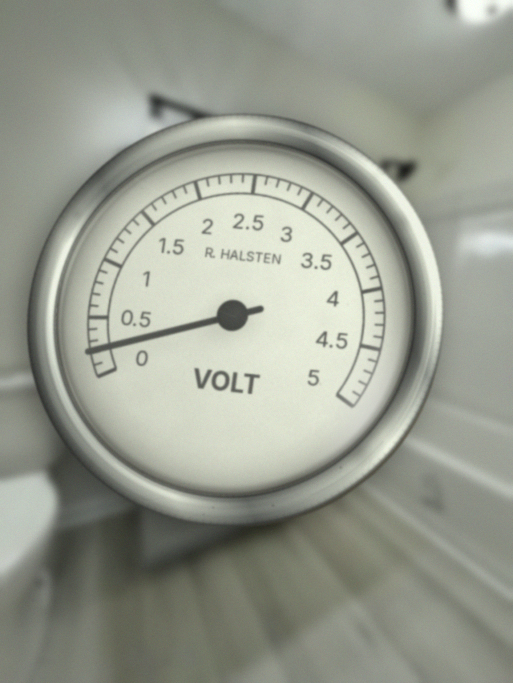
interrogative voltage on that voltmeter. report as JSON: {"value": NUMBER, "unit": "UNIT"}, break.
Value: {"value": 0.2, "unit": "V"}
